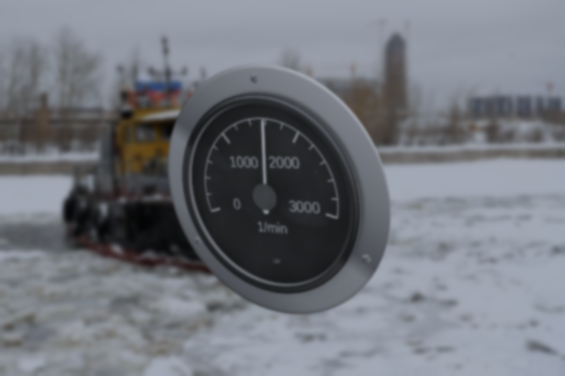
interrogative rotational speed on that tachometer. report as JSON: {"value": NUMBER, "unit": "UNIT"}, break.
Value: {"value": 1600, "unit": "rpm"}
